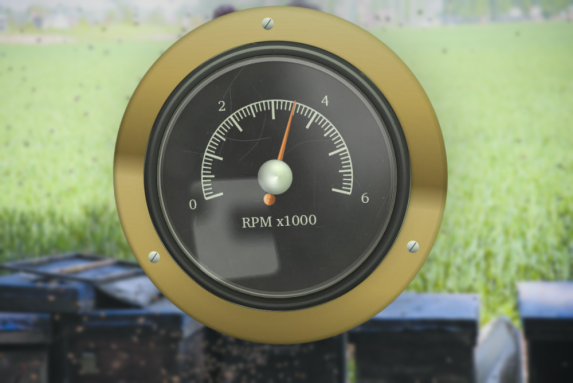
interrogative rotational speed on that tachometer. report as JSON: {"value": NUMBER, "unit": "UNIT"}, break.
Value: {"value": 3500, "unit": "rpm"}
